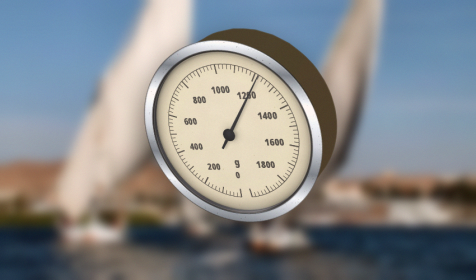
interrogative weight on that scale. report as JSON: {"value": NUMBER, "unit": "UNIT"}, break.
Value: {"value": 1220, "unit": "g"}
